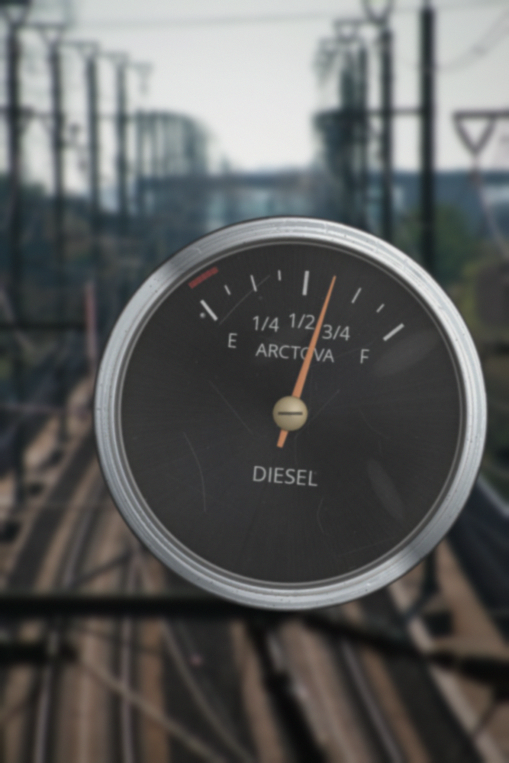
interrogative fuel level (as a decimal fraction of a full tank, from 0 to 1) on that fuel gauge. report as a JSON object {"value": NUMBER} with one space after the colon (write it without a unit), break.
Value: {"value": 0.625}
